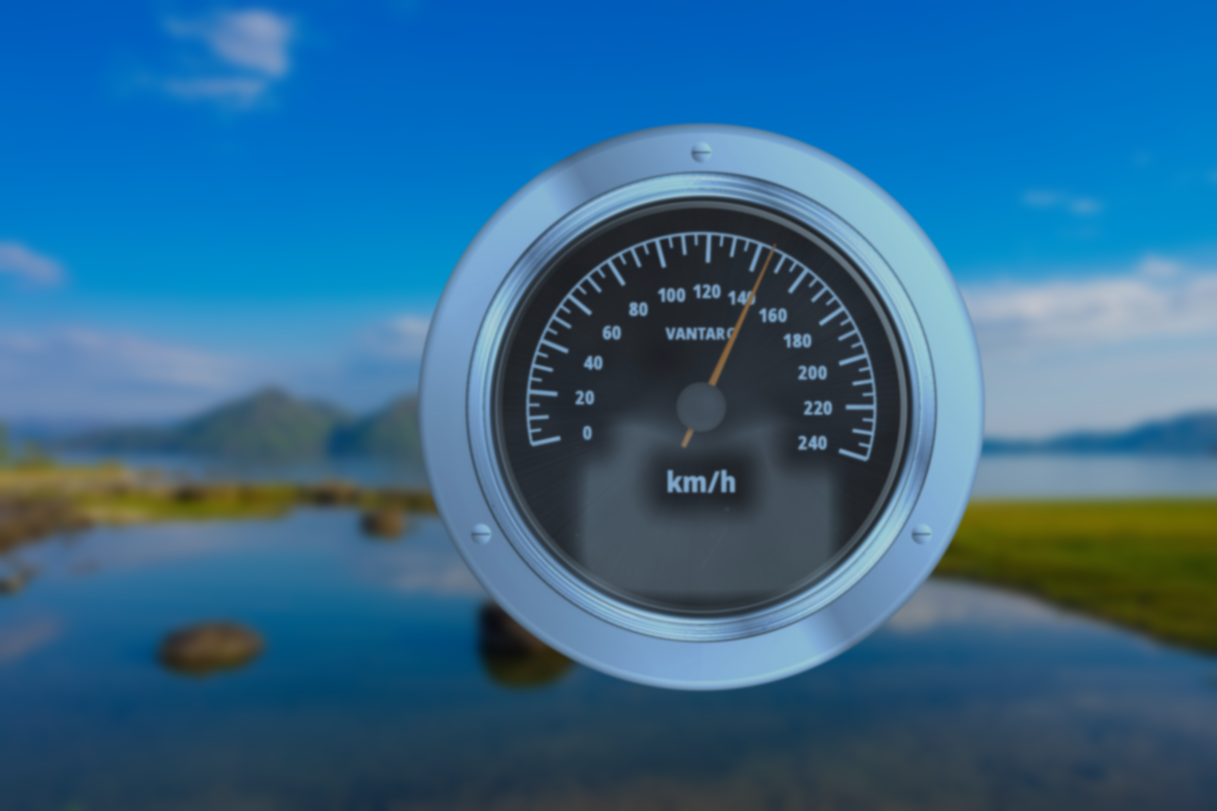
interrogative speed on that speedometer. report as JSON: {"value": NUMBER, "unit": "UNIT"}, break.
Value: {"value": 145, "unit": "km/h"}
